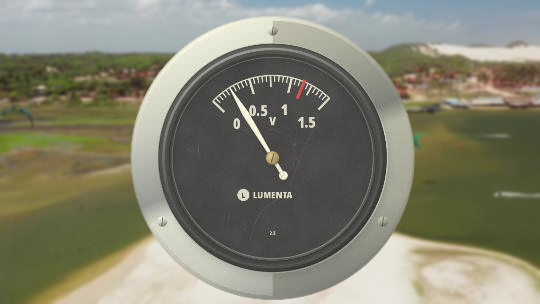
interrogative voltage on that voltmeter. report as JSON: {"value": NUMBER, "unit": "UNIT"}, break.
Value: {"value": 0.25, "unit": "V"}
